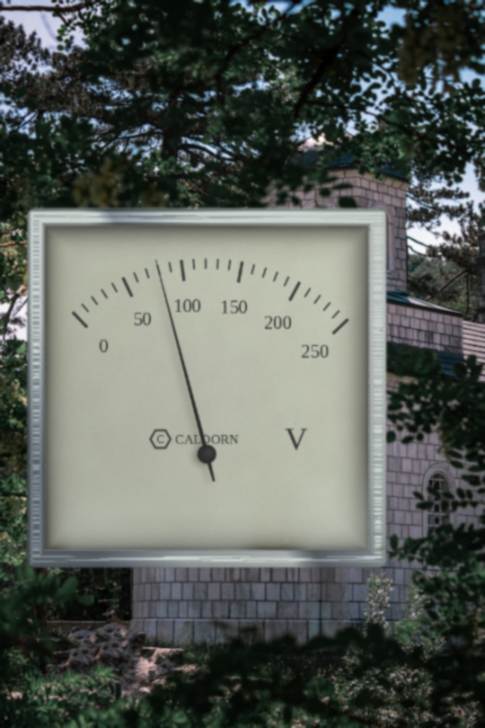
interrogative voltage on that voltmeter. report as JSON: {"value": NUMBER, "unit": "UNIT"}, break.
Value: {"value": 80, "unit": "V"}
